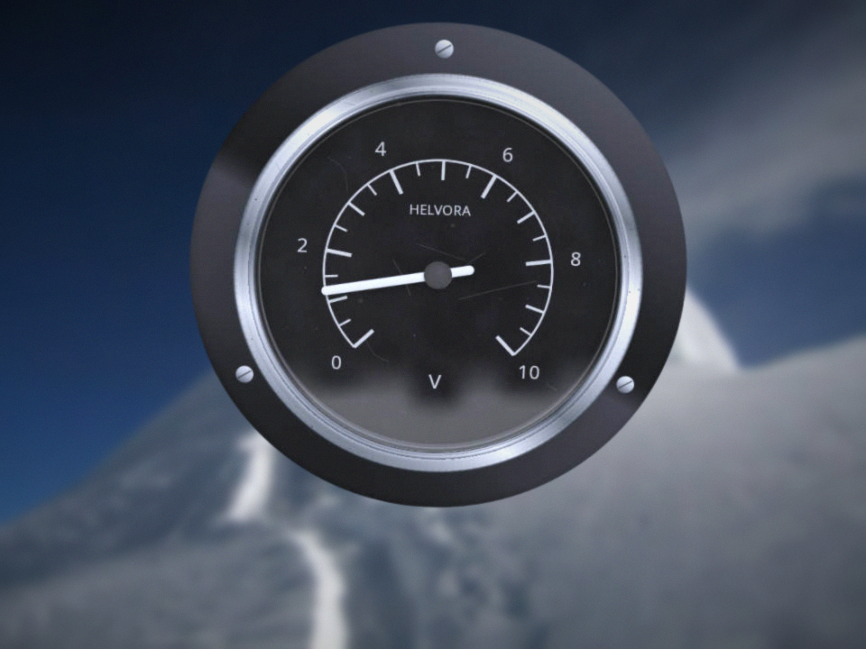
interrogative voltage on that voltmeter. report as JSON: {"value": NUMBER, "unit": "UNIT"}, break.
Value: {"value": 1.25, "unit": "V"}
